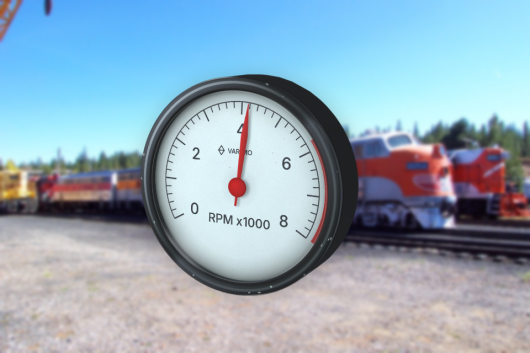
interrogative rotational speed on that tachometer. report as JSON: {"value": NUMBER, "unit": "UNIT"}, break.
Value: {"value": 4200, "unit": "rpm"}
